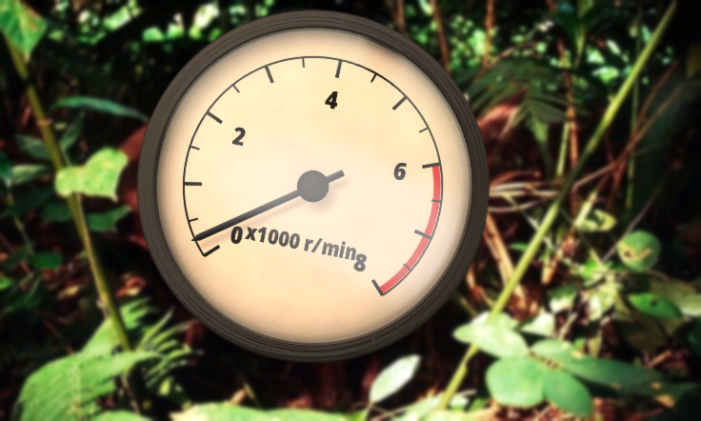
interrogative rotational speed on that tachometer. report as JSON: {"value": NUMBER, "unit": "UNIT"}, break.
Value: {"value": 250, "unit": "rpm"}
